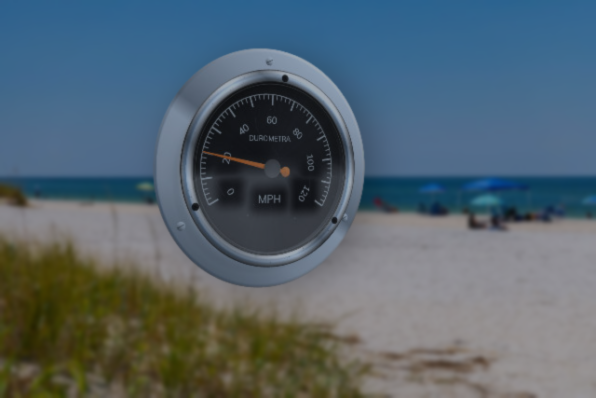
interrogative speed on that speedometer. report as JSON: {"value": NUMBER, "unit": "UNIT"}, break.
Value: {"value": 20, "unit": "mph"}
